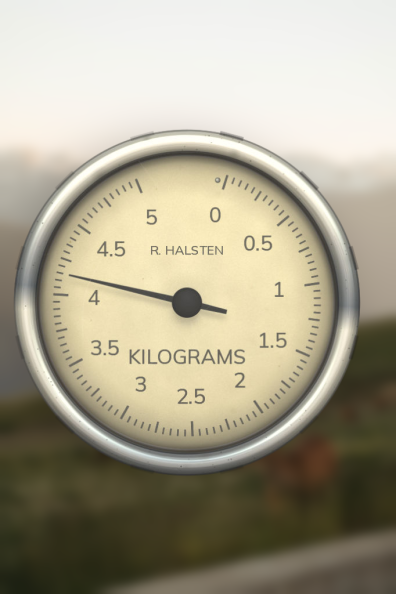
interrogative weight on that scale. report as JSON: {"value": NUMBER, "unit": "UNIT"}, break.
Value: {"value": 4.15, "unit": "kg"}
